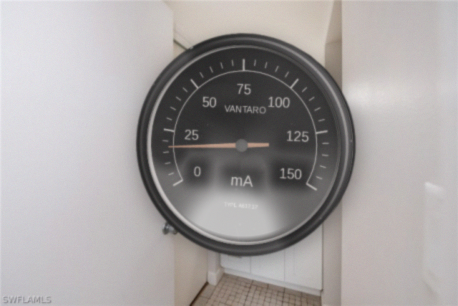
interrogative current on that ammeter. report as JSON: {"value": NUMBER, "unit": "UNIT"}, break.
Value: {"value": 17.5, "unit": "mA"}
